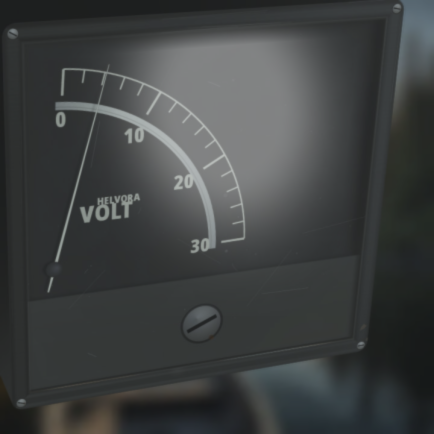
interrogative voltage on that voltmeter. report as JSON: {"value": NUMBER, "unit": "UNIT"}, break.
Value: {"value": 4, "unit": "V"}
